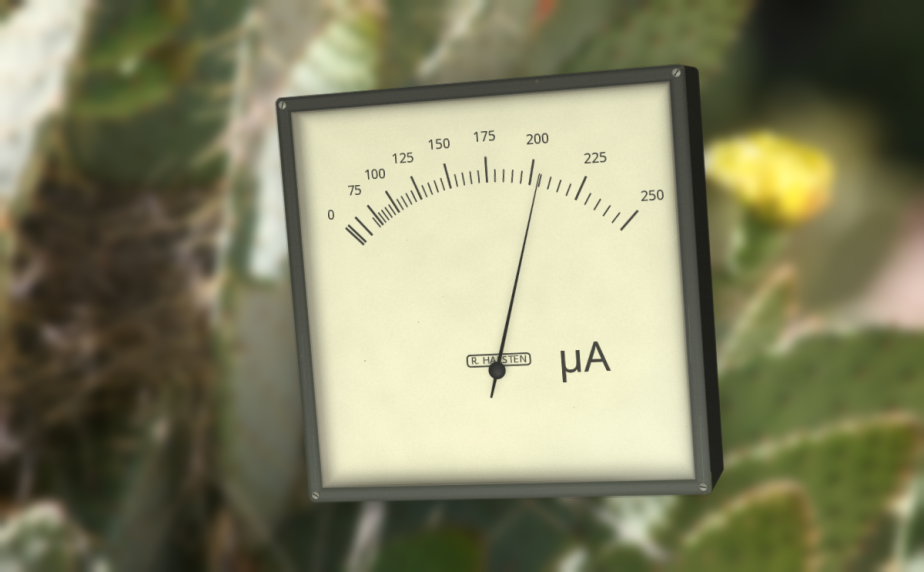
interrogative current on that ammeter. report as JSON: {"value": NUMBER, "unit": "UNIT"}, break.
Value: {"value": 205, "unit": "µA"}
